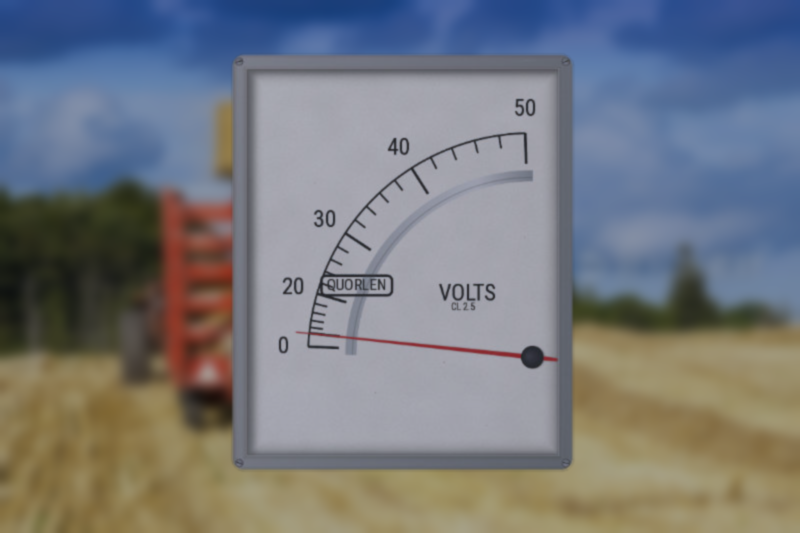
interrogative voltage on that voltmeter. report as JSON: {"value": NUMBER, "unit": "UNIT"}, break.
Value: {"value": 10, "unit": "V"}
